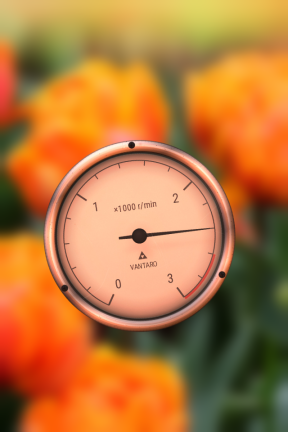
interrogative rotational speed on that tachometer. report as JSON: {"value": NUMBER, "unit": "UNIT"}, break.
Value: {"value": 2400, "unit": "rpm"}
